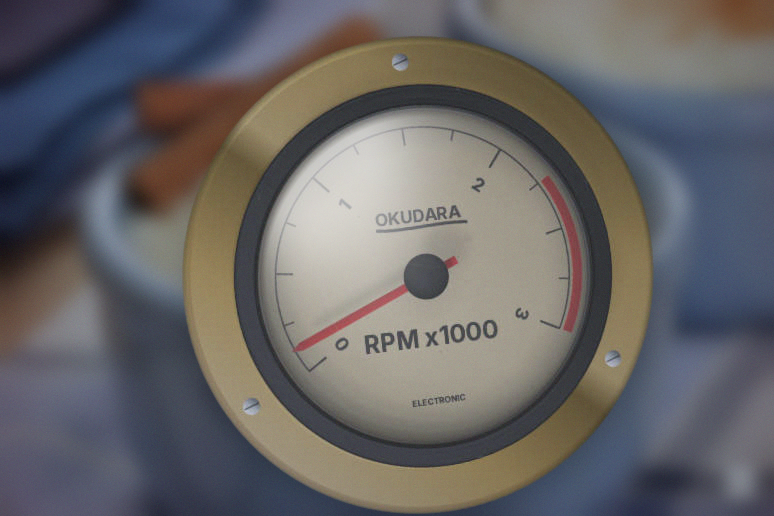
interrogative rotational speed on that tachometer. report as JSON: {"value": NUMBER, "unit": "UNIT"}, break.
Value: {"value": 125, "unit": "rpm"}
